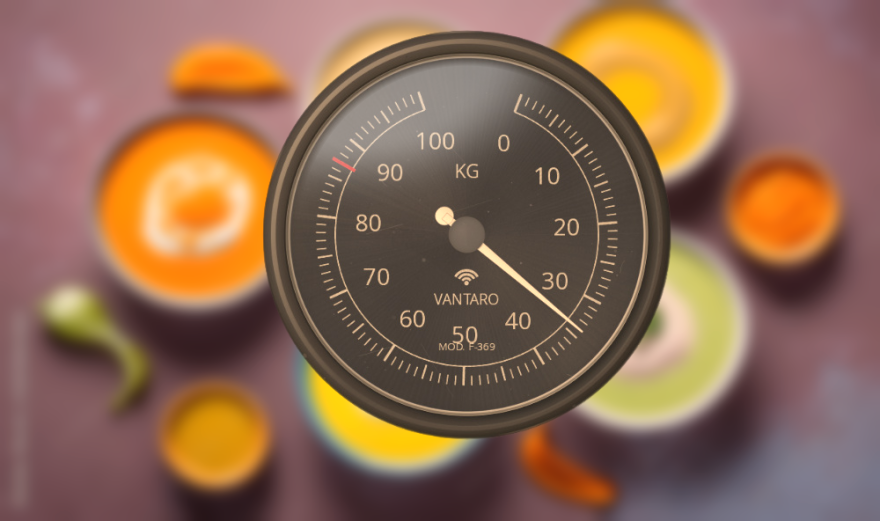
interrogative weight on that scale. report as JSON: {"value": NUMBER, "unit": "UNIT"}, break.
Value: {"value": 34, "unit": "kg"}
